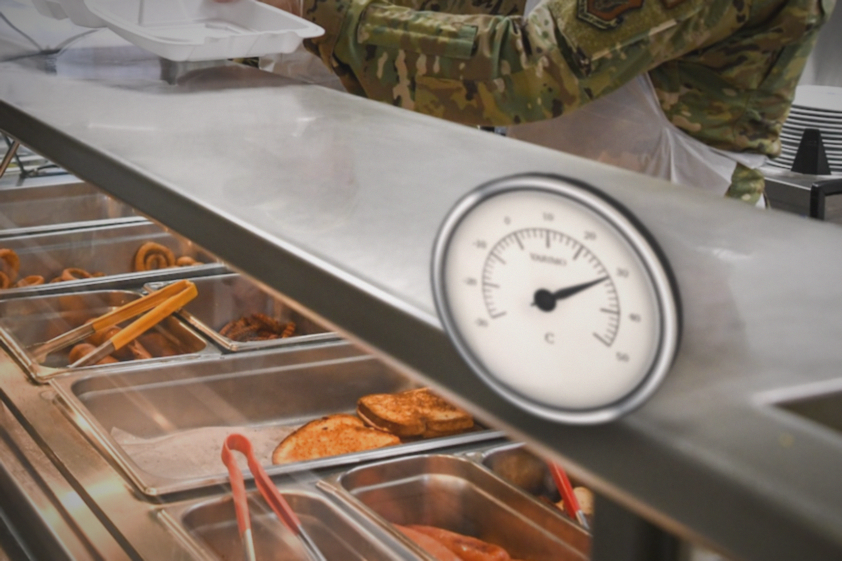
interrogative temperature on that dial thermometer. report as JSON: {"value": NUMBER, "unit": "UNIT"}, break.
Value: {"value": 30, "unit": "°C"}
